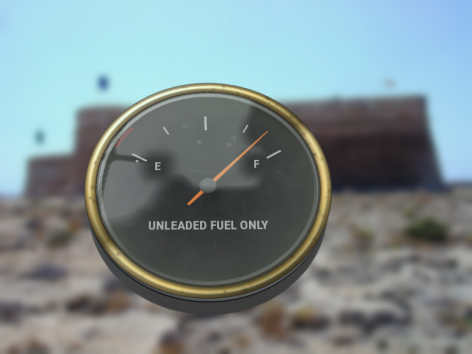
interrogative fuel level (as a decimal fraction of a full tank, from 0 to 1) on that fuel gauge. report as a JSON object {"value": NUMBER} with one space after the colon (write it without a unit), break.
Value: {"value": 0.875}
